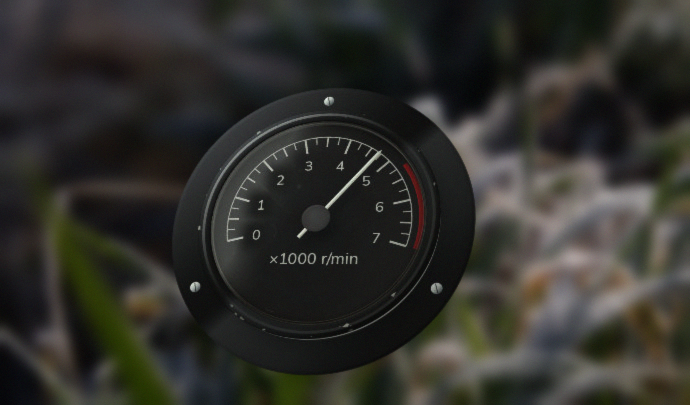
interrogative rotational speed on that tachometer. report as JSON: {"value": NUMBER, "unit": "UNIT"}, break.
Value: {"value": 4750, "unit": "rpm"}
